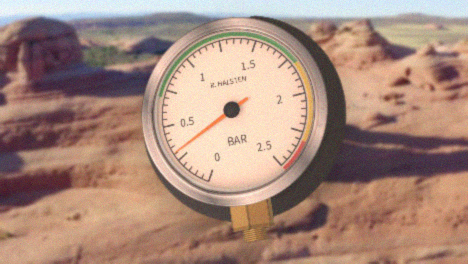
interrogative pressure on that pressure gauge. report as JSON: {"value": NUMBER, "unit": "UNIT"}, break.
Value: {"value": 0.3, "unit": "bar"}
